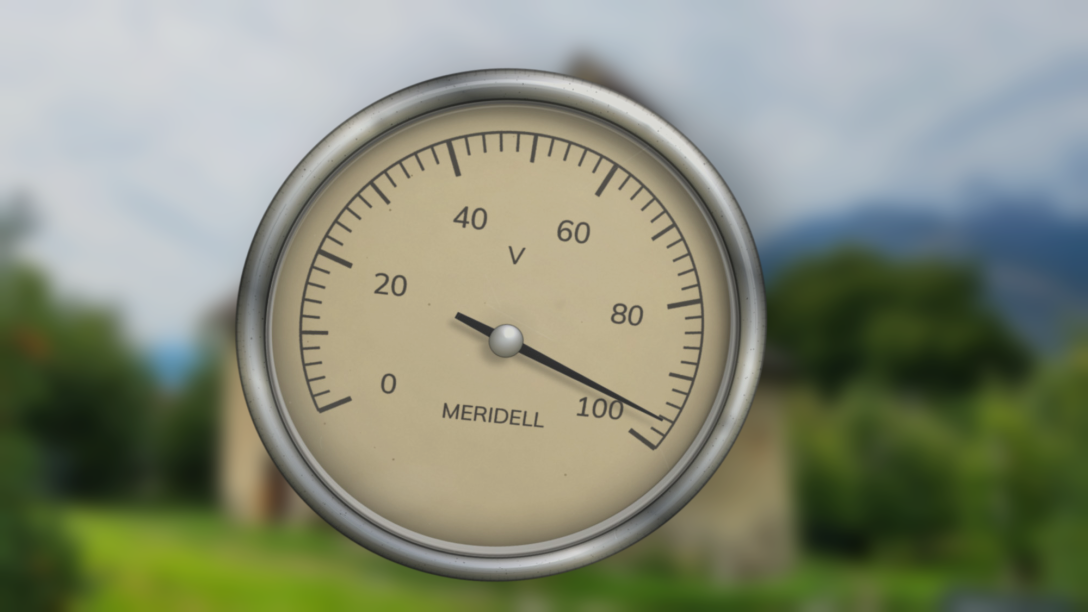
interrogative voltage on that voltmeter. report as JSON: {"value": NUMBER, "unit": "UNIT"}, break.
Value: {"value": 96, "unit": "V"}
